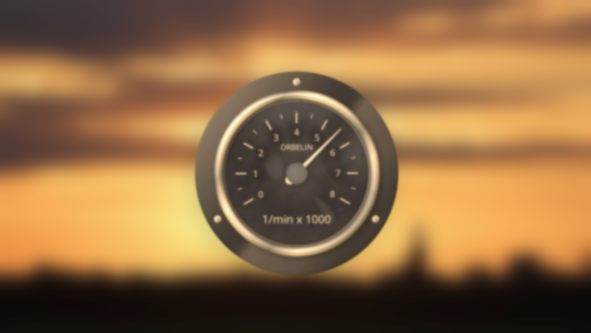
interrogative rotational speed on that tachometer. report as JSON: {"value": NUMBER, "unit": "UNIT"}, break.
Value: {"value": 5500, "unit": "rpm"}
